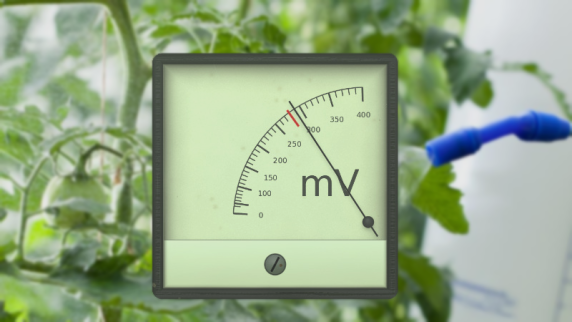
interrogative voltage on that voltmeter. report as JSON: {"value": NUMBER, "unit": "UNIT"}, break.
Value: {"value": 290, "unit": "mV"}
